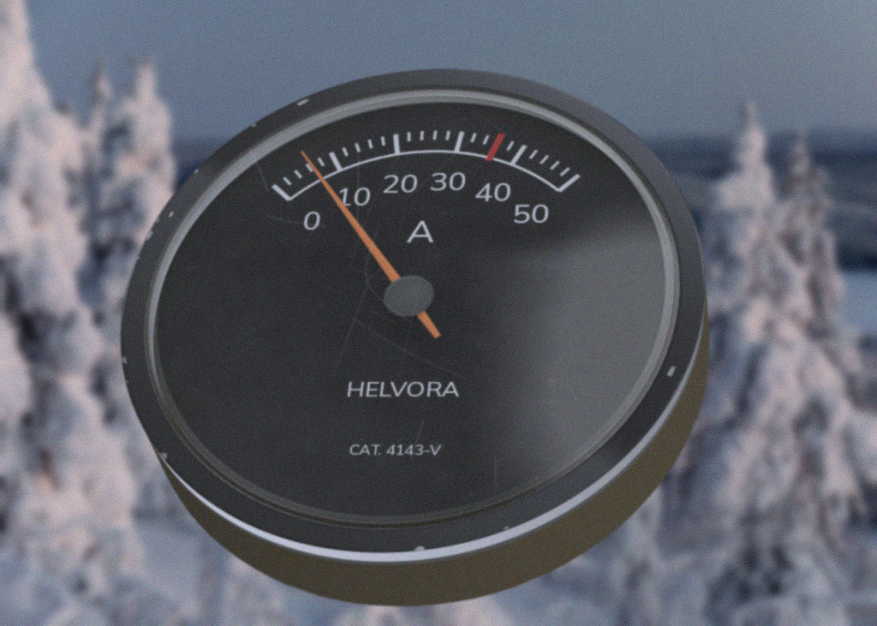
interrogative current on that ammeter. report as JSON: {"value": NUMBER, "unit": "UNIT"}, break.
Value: {"value": 6, "unit": "A"}
